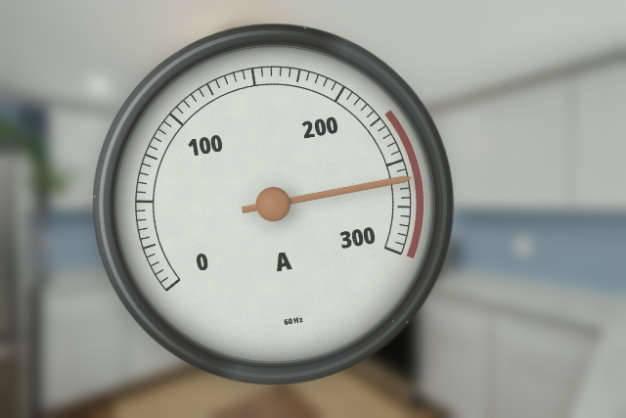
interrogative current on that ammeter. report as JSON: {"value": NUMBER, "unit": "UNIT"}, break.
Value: {"value": 260, "unit": "A"}
